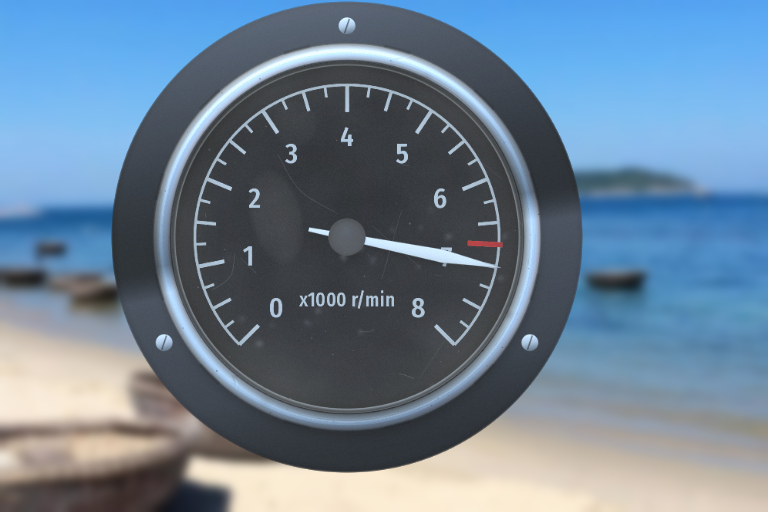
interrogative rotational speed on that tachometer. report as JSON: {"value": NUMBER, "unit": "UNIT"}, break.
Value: {"value": 7000, "unit": "rpm"}
